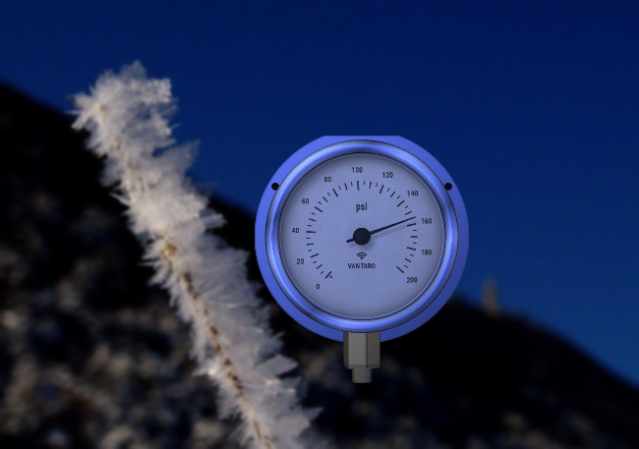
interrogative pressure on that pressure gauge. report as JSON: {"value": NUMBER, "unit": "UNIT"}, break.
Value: {"value": 155, "unit": "psi"}
